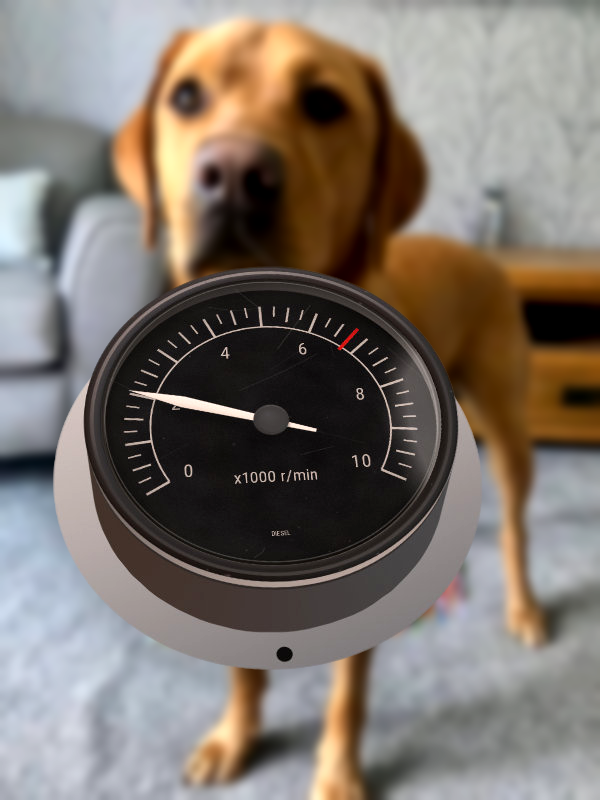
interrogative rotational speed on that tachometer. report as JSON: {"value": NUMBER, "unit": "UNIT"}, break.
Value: {"value": 2000, "unit": "rpm"}
